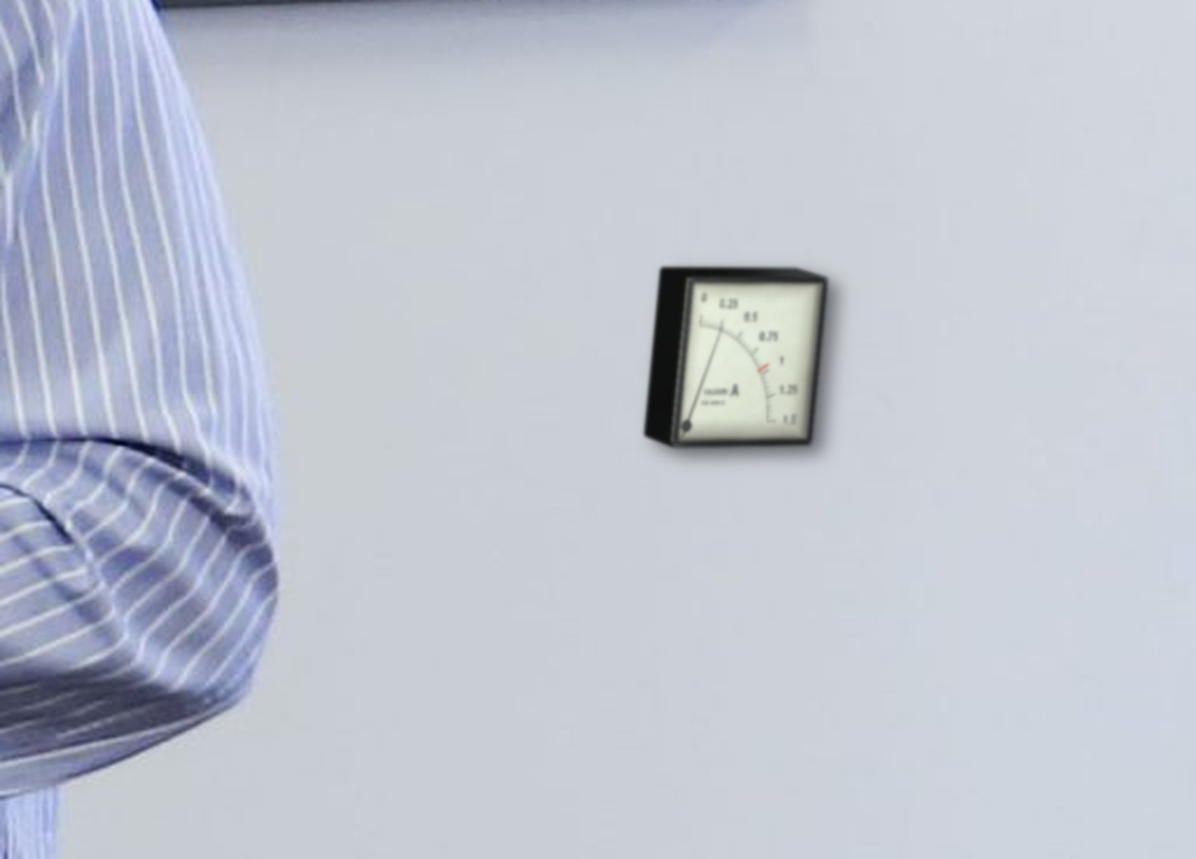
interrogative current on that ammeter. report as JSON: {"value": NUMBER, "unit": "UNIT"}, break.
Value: {"value": 0.25, "unit": "A"}
